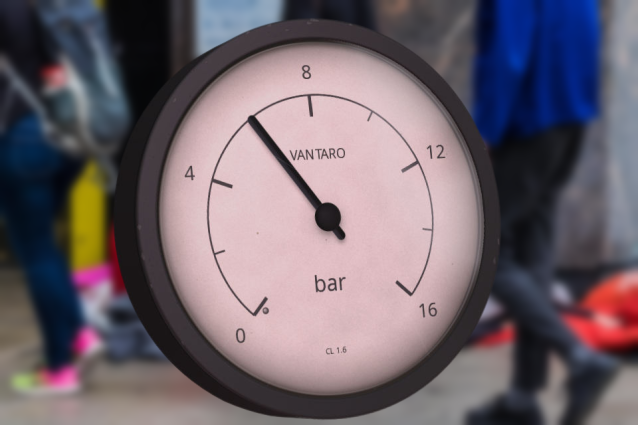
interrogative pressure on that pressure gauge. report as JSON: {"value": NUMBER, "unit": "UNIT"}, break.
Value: {"value": 6, "unit": "bar"}
